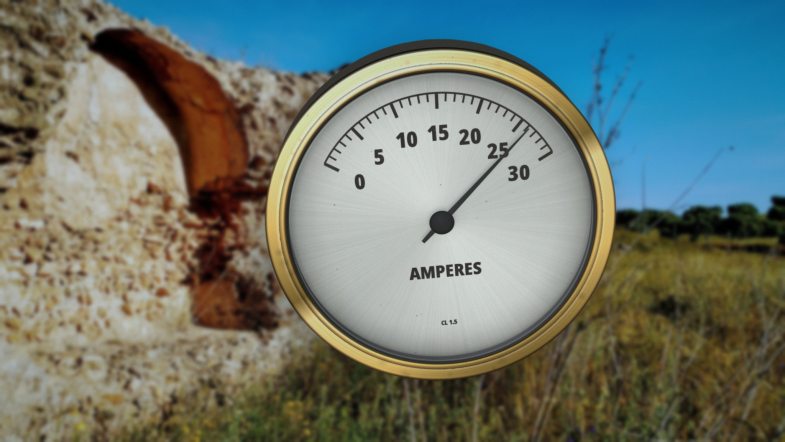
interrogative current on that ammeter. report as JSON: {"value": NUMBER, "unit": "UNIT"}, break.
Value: {"value": 26, "unit": "A"}
